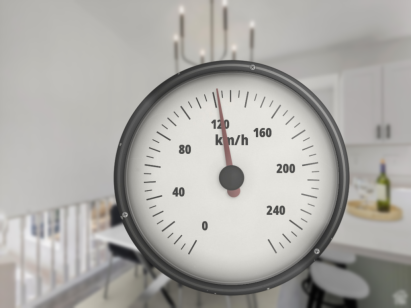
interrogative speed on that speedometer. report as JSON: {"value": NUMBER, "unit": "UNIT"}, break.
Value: {"value": 122.5, "unit": "km/h"}
